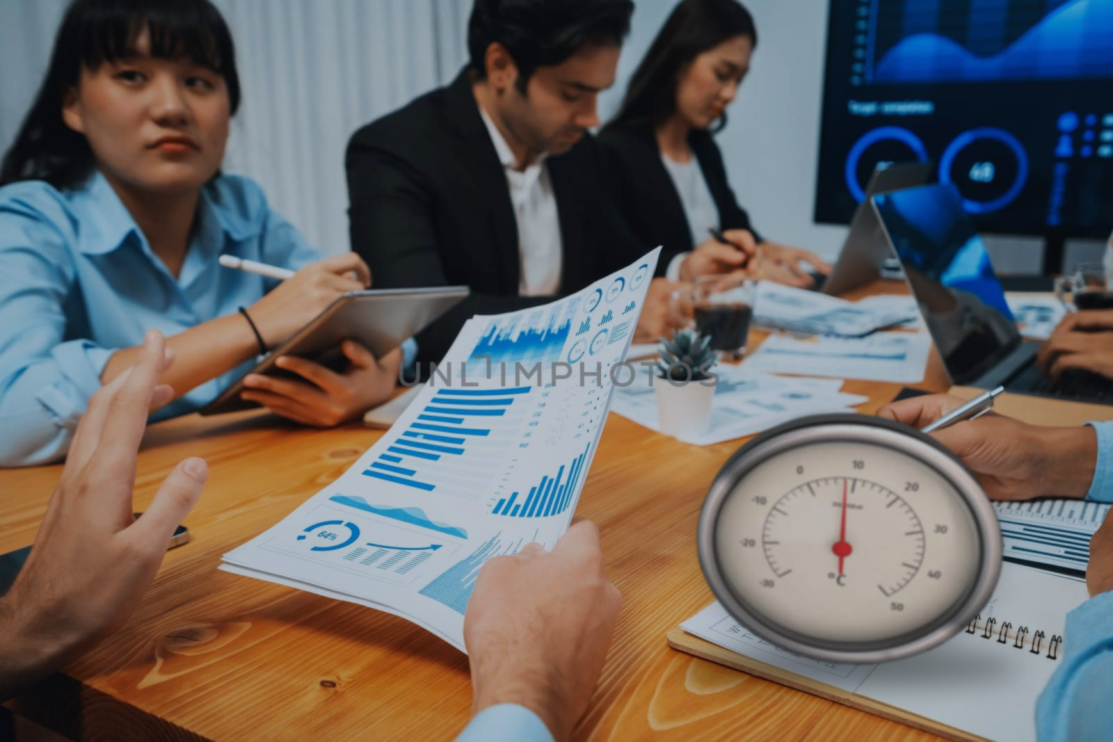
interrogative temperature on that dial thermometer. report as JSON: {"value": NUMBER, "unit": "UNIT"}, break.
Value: {"value": 8, "unit": "°C"}
